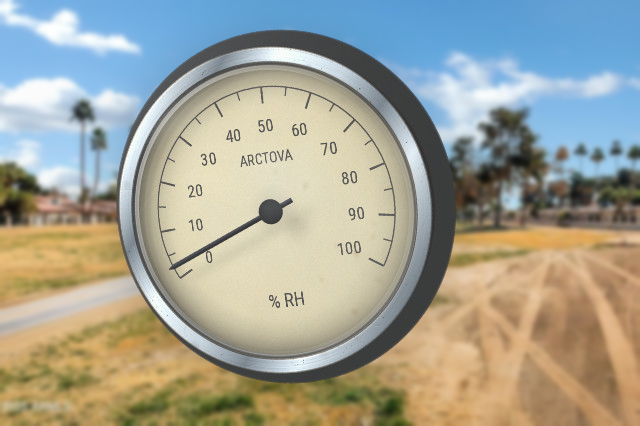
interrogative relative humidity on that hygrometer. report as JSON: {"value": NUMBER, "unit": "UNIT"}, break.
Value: {"value": 2.5, "unit": "%"}
